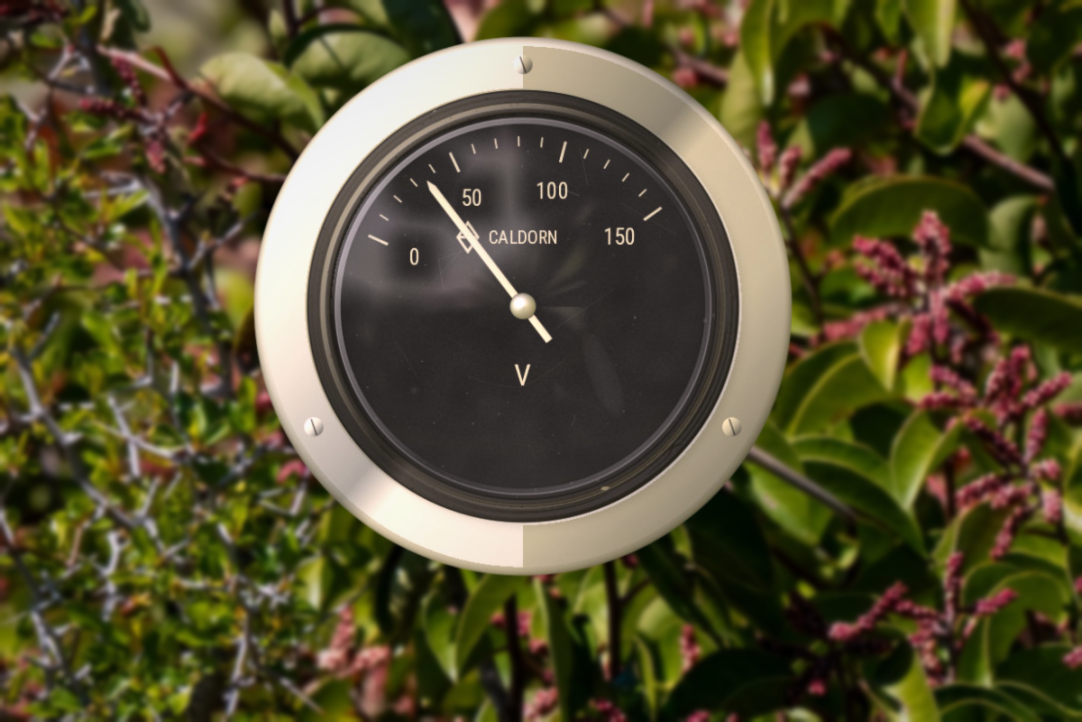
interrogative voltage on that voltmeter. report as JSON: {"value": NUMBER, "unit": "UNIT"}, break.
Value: {"value": 35, "unit": "V"}
